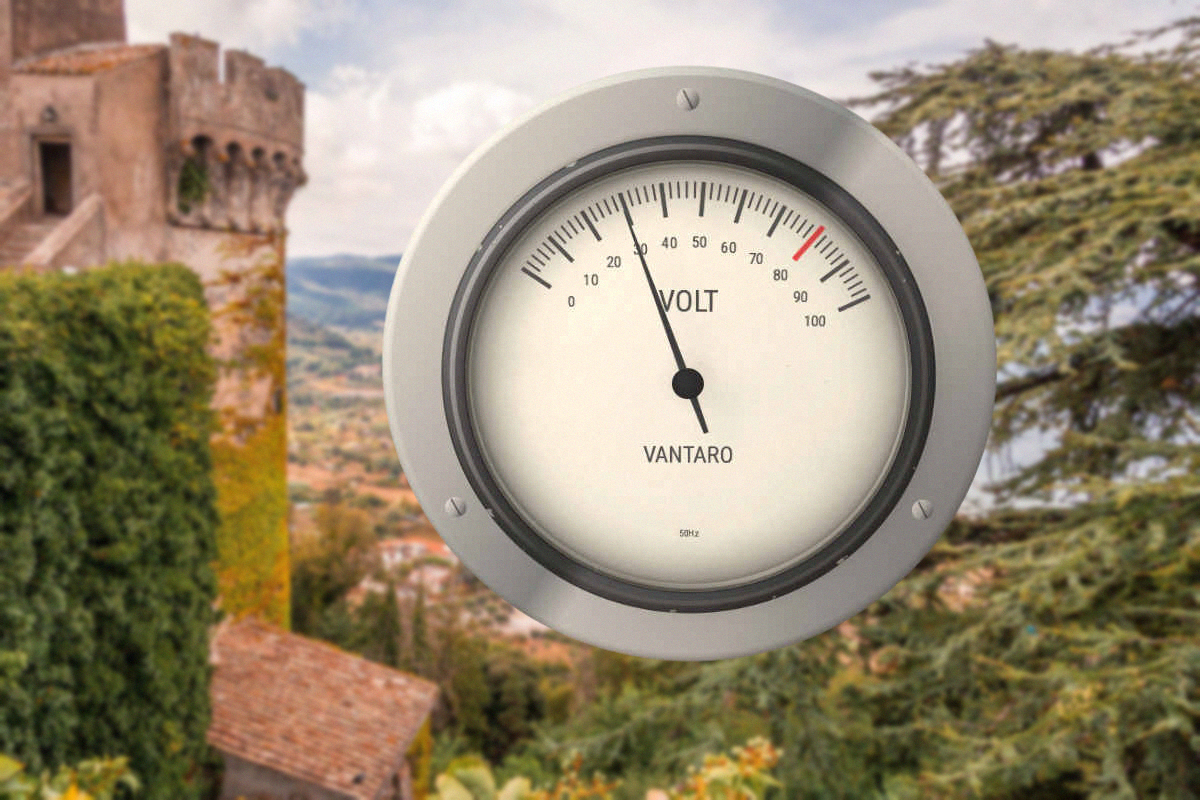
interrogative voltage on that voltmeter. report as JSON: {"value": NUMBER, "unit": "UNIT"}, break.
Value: {"value": 30, "unit": "V"}
